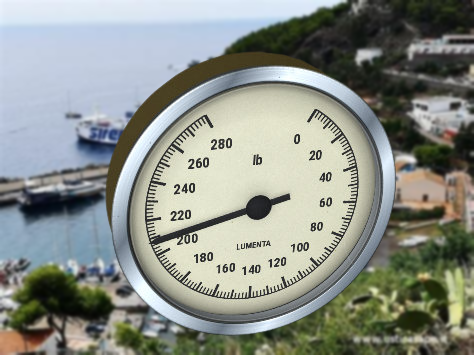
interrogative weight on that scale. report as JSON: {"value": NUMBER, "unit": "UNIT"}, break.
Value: {"value": 210, "unit": "lb"}
